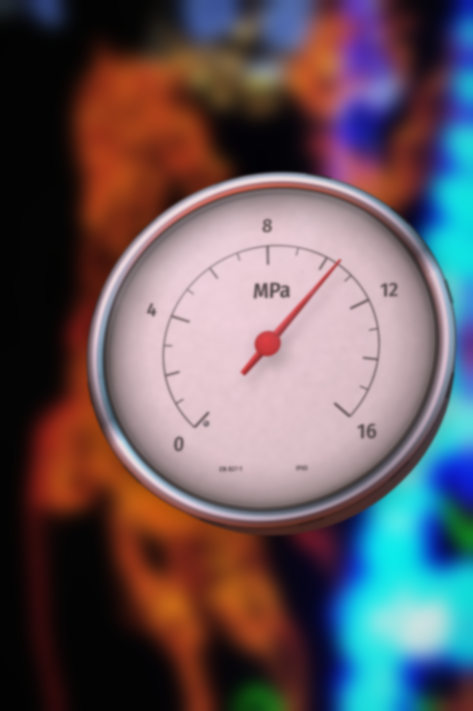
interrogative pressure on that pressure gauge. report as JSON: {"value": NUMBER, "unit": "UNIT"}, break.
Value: {"value": 10.5, "unit": "MPa"}
